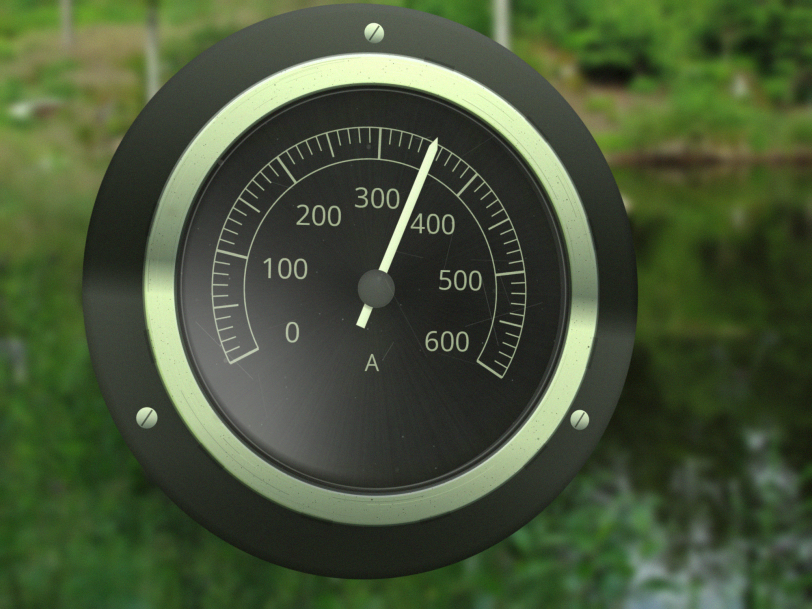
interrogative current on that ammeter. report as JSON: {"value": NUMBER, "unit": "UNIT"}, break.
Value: {"value": 350, "unit": "A"}
